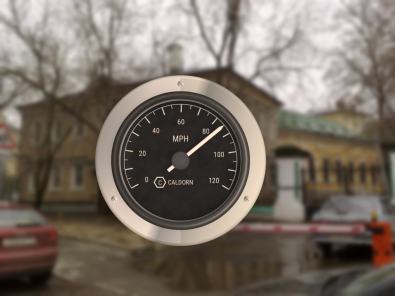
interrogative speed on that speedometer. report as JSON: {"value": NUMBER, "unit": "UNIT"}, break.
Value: {"value": 85, "unit": "mph"}
